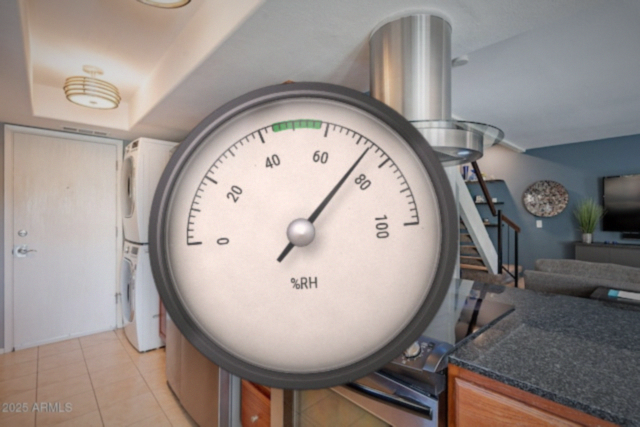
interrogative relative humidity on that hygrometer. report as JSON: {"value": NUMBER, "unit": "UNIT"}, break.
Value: {"value": 74, "unit": "%"}
